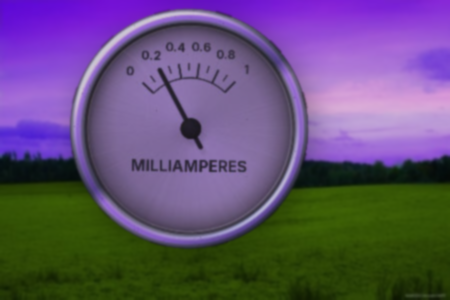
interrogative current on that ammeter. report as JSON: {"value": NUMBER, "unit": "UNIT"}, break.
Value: {"value": 0.2, "unit": "mA"}
